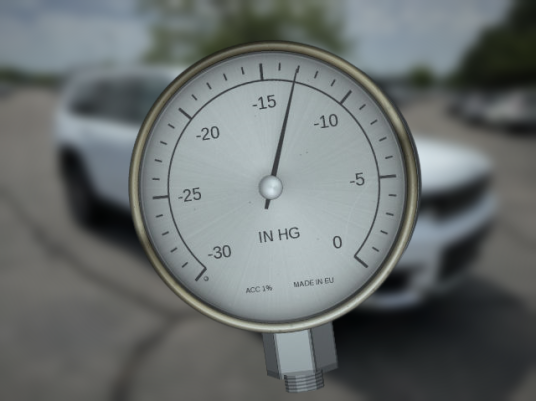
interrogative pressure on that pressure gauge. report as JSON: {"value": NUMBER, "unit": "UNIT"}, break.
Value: {"value": -13, "unit": "inHg"}
